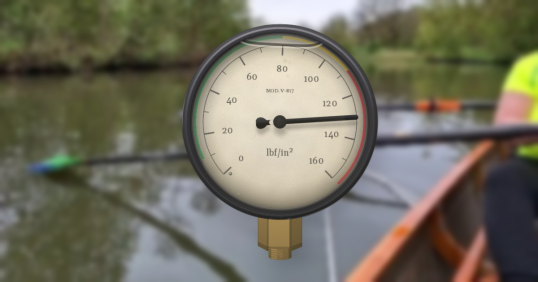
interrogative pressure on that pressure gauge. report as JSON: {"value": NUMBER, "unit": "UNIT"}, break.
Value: {"value": 130, "unit": "psi"}
